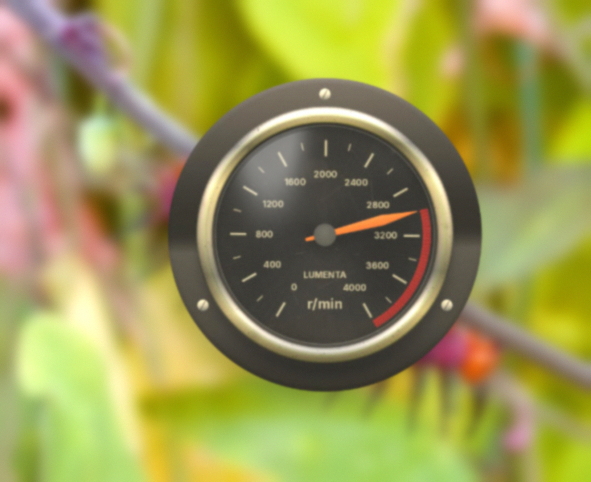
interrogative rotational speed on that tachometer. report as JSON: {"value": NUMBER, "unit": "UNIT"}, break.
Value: {"value": 3000, "unit": "rpm"}
